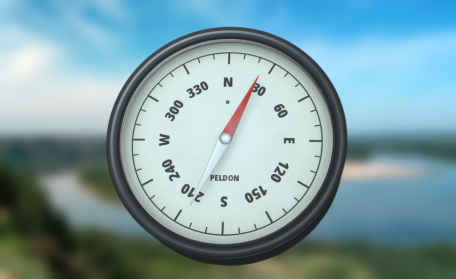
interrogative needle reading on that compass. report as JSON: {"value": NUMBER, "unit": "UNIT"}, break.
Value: {"value": 25, "unit": "°"}
